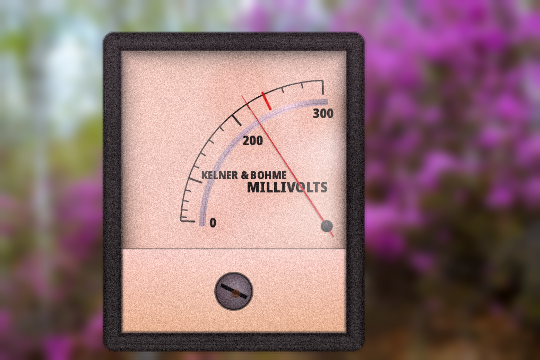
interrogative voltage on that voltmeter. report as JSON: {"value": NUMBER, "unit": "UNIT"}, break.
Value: {"value": 220, "unit": "mV"}
